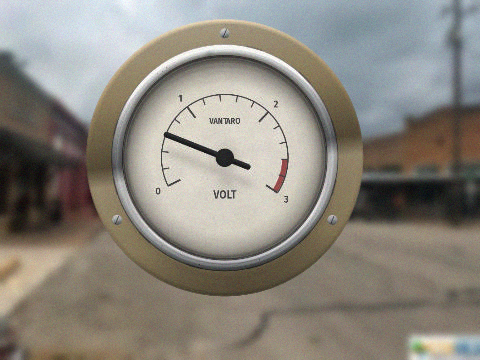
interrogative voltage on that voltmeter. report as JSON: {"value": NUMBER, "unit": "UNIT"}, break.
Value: {"value": 0.6, "unit": "V"}
